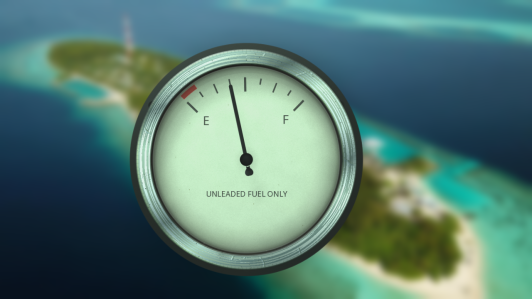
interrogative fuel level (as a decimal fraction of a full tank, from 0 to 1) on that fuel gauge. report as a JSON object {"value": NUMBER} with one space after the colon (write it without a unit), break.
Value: {"value": 0.375}
